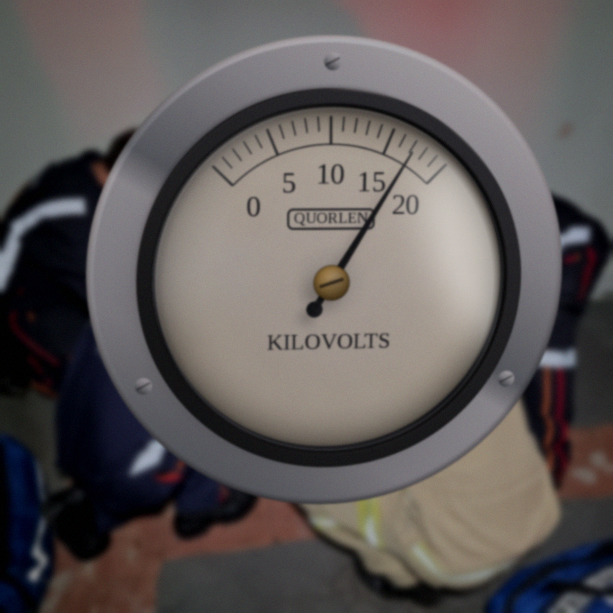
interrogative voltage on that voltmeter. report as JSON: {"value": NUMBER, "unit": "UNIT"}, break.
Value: {"value": 17, "unit": "kV"}
